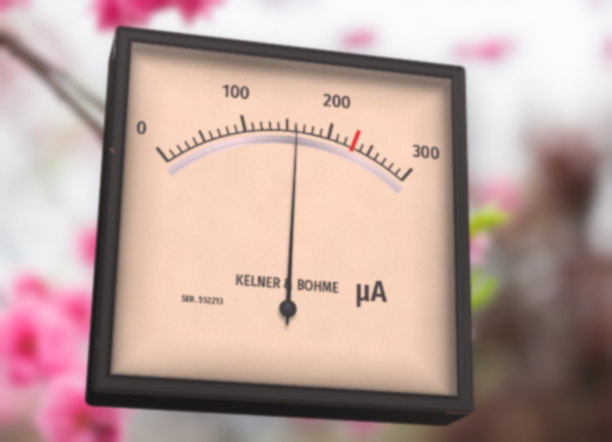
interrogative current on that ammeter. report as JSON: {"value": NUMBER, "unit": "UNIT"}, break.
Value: {"value": 160, "unit": "µA"}
